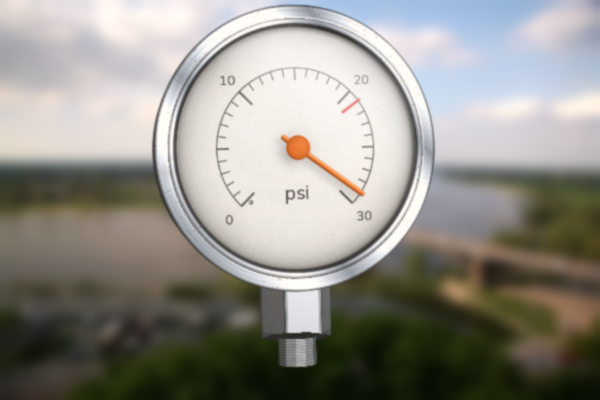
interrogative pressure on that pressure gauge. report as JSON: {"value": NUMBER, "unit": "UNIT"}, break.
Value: {"value": 29, "unit": "psi"}
